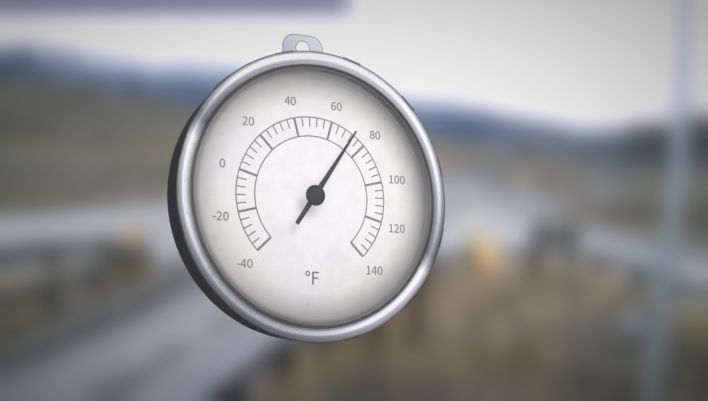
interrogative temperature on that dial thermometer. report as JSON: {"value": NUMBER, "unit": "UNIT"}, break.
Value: {"value": 72, "unit": "°F"}
